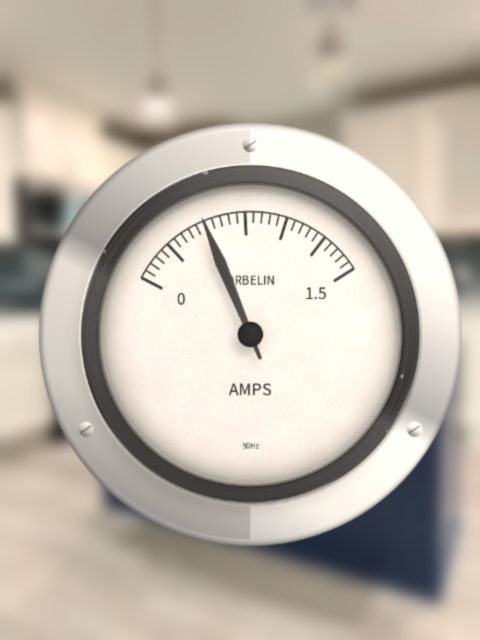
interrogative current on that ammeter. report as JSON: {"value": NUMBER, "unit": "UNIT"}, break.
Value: {"value": 0.5, "unit": "A"}
